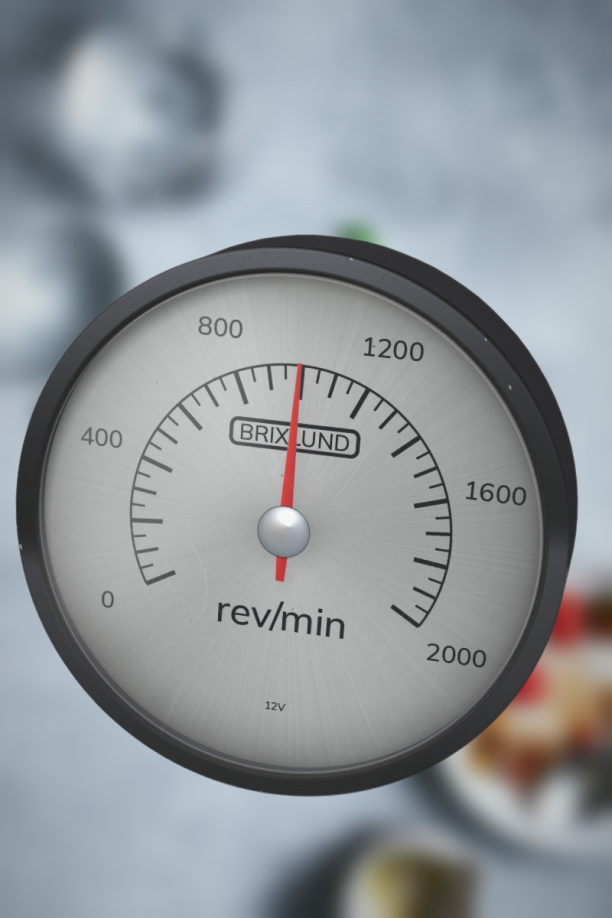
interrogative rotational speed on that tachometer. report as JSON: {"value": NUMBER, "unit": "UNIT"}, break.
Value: {"value": 1000, "unit": "rpm"}
